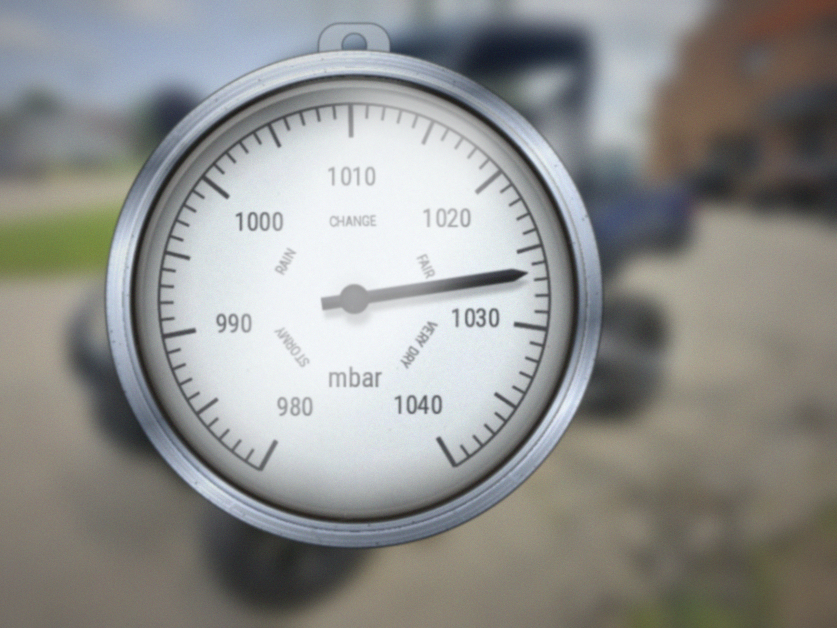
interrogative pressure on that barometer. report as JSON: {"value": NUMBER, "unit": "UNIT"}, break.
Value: {"value": 1026.5, "unit": "mbar"}
